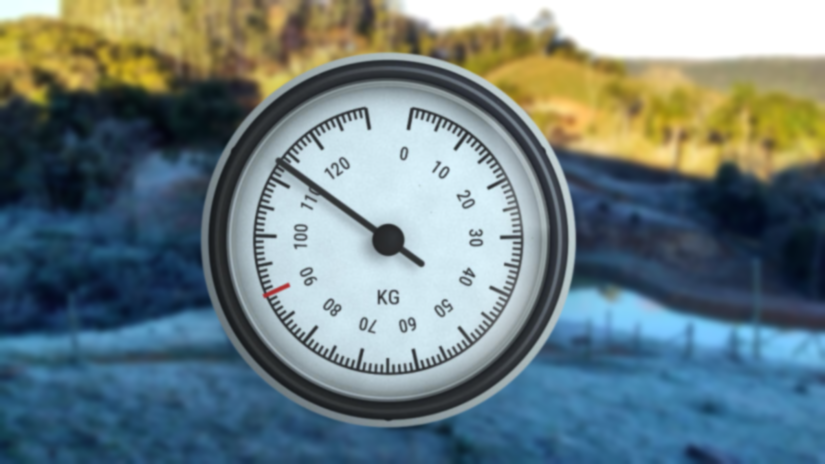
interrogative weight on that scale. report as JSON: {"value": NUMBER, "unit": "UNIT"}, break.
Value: {"value": 113, "unit": "kg"}
